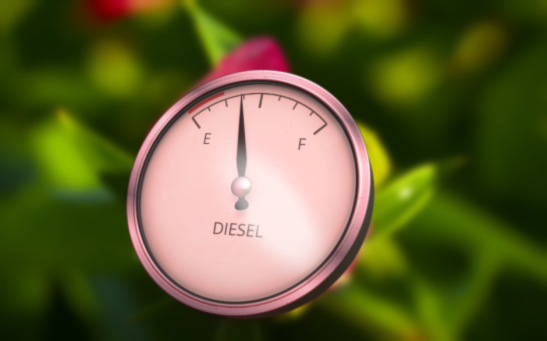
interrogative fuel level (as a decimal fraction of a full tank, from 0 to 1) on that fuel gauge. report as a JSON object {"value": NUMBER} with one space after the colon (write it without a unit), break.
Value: {"value": 0.375}
